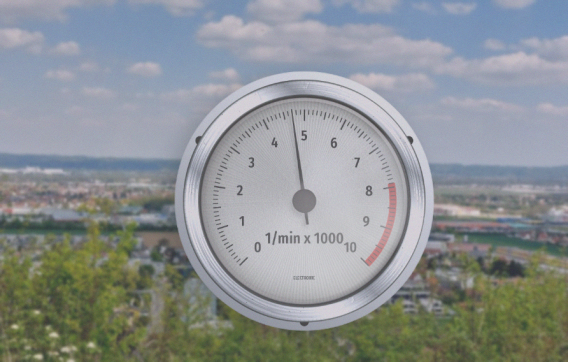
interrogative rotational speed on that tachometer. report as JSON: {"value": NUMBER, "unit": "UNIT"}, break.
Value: {"value": 4700, "unit": "rpm"}
